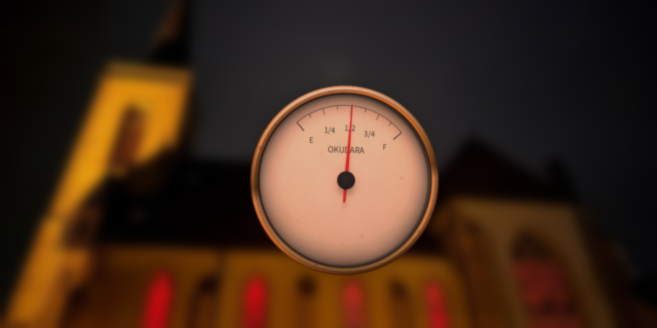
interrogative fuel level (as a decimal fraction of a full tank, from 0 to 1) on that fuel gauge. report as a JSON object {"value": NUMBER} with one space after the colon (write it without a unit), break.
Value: {"value": 0.5}
